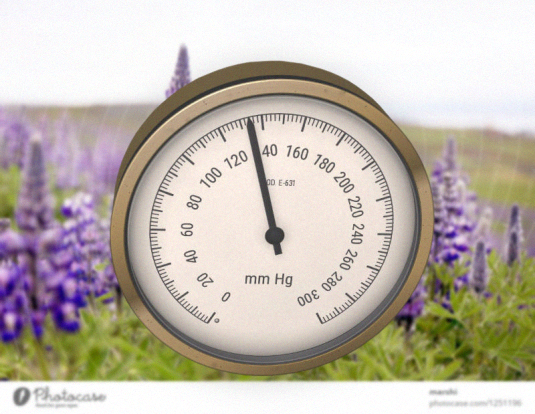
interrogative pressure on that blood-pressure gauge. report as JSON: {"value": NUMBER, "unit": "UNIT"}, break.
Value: {"value": 134, "unit": "mmHg"}
